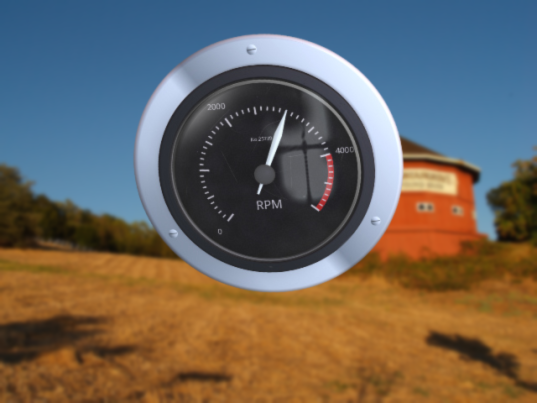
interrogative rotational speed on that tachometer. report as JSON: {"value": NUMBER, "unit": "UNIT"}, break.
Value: {"value": 3000, "unit": "rpm"}
